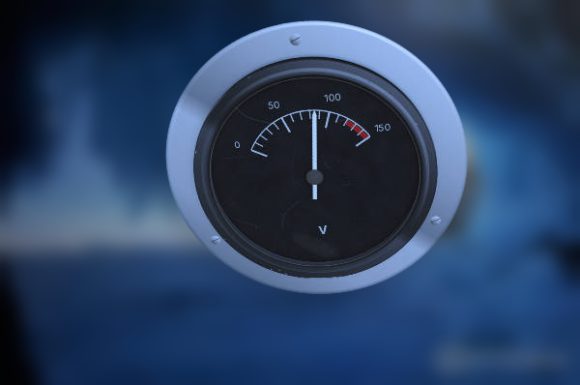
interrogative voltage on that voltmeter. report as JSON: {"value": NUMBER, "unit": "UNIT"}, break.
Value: {"value": 85, "unit": "V"}
